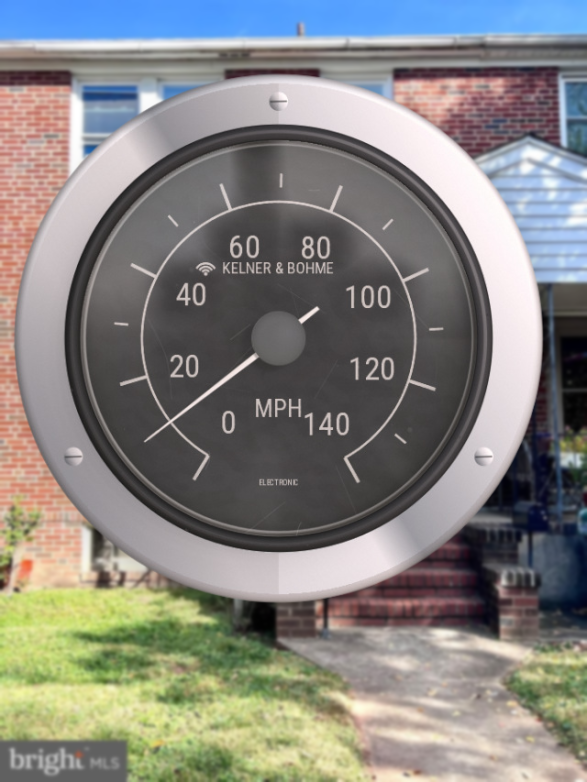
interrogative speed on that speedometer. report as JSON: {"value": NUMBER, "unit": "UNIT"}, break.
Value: {"value": 10, "unit": "mph"}
